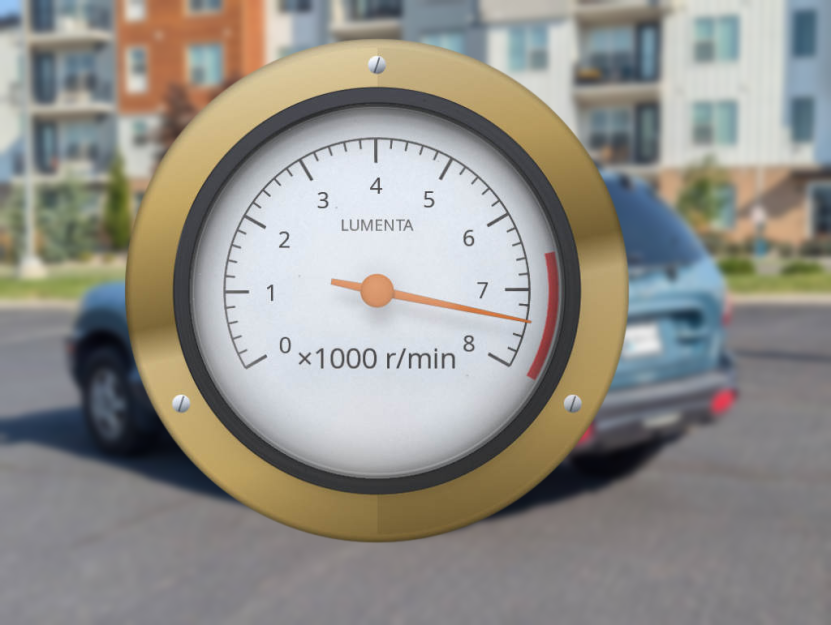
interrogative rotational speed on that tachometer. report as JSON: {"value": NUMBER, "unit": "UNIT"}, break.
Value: {"value": 7400, "unit": "rpm"}
